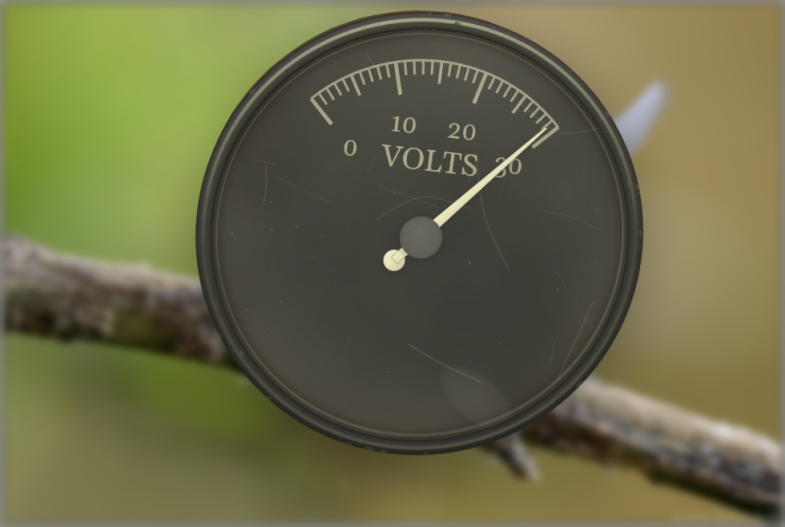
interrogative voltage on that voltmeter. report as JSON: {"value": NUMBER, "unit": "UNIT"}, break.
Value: {"value": 29, "unit": "V"}
